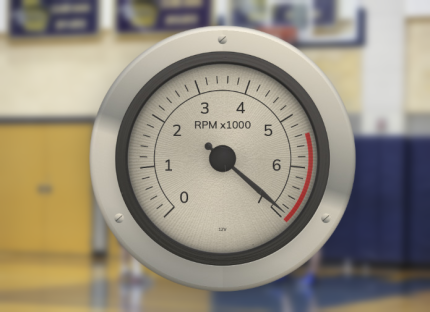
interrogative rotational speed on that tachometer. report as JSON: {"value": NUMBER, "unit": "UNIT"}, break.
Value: {"value": 6900, "unit": "rpm"}
